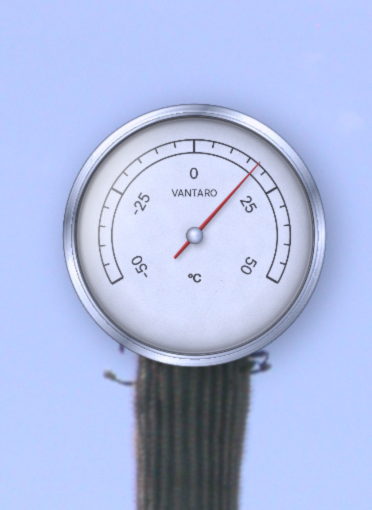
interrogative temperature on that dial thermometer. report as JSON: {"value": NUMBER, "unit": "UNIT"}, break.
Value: {"value": 17.5, "unit": "°C"}
